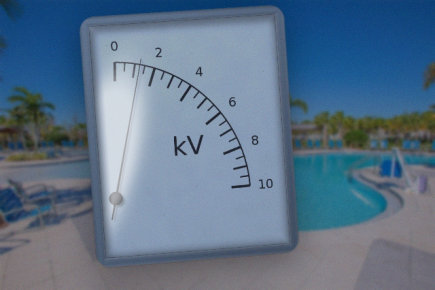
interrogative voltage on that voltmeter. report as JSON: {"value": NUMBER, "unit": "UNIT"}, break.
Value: {"value": 1.25, "unit": "kV"}
